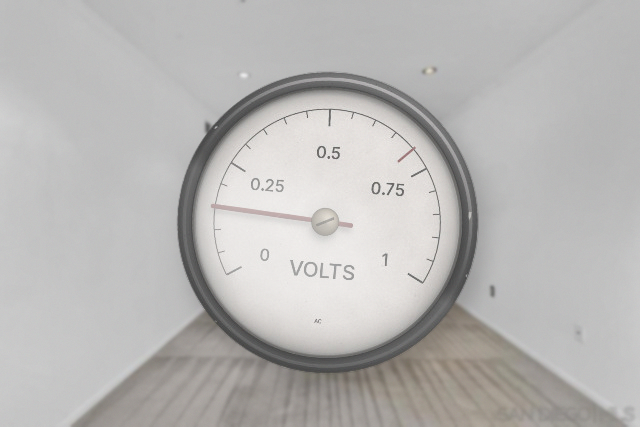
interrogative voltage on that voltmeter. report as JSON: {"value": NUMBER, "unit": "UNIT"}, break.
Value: {"value": 0.15, "unit": "V"}
